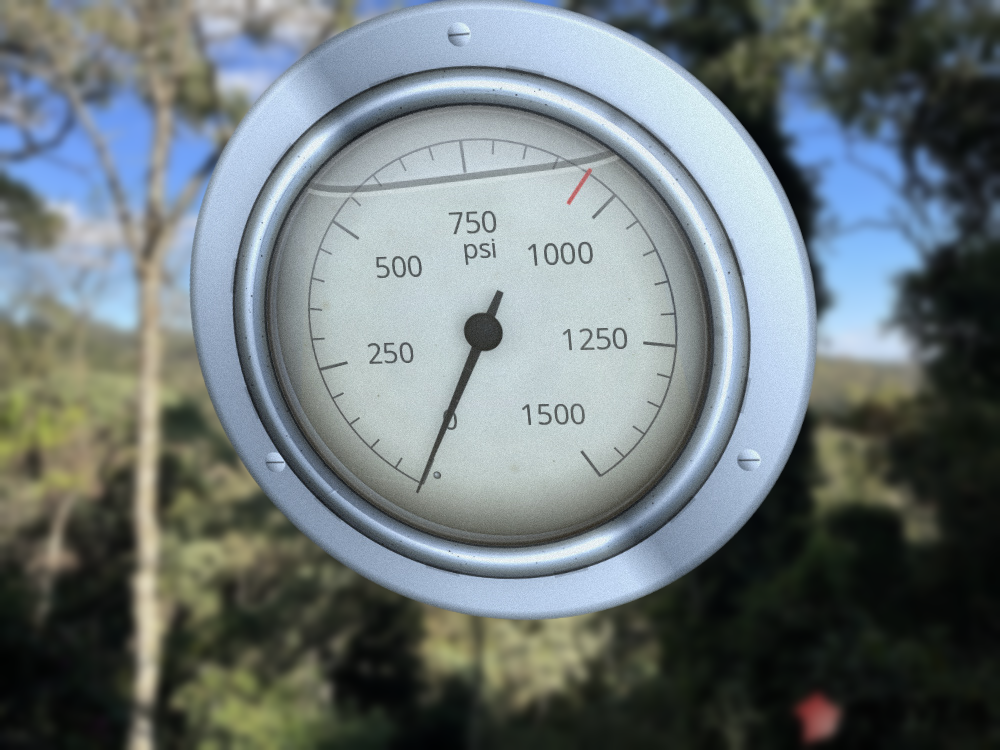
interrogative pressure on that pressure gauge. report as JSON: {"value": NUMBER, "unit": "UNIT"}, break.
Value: {"value": 0, "unit": "psi"}
